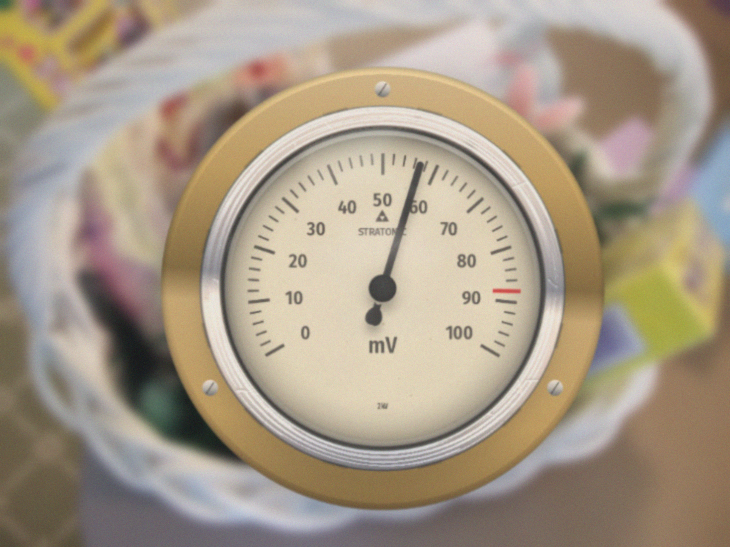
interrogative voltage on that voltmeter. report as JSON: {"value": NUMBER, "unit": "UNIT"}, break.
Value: {"value": 57, "unit": "mV"}
